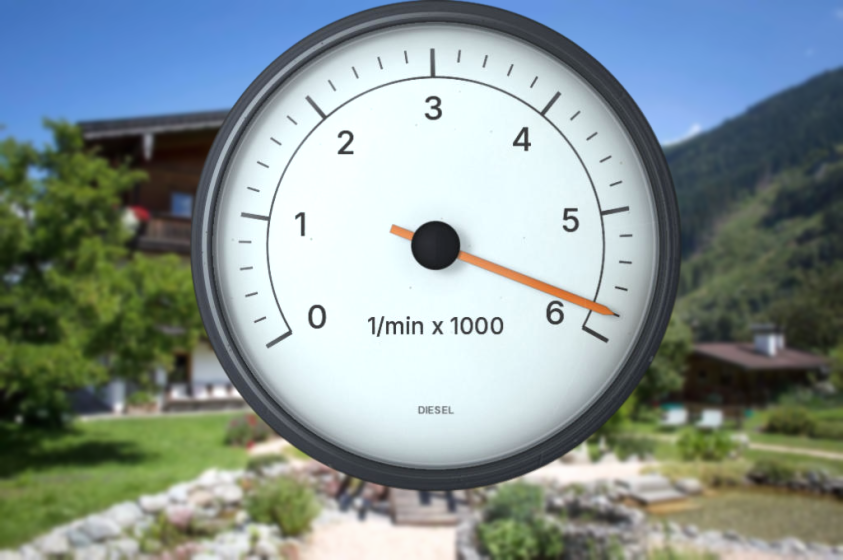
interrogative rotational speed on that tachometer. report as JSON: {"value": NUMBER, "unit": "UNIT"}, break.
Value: {"value": 5800, "unit": "rpm"}
